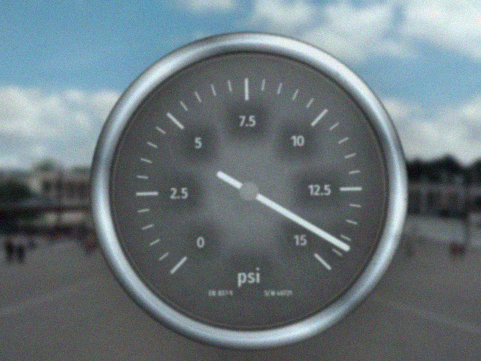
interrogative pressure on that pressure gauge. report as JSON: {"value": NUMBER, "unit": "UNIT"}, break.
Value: {"value": 14.25, "unit": "psi"}
